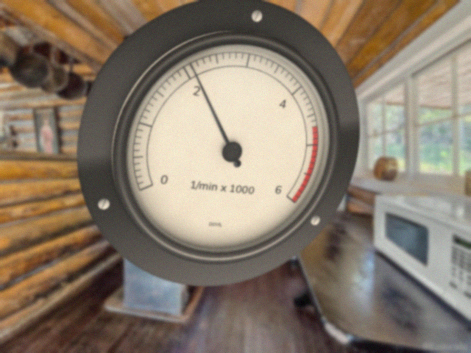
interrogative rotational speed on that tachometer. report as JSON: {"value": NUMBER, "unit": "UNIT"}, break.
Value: {"value": 2100, "unit": "rpm"}
